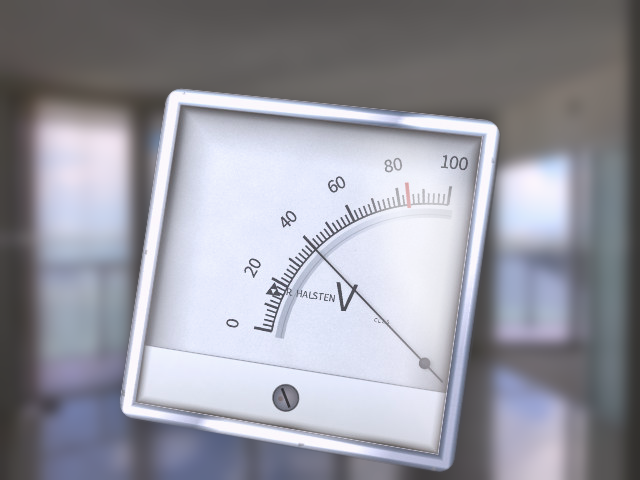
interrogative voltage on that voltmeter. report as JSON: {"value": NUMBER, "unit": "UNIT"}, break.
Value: {"value": 40, "unit": "V"}
